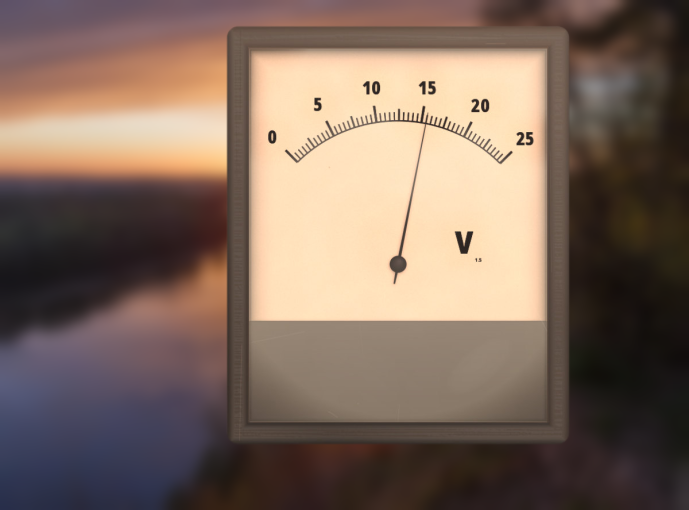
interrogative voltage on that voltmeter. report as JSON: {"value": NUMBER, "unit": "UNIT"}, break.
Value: {"value": 15.5, "unit": "V"}
